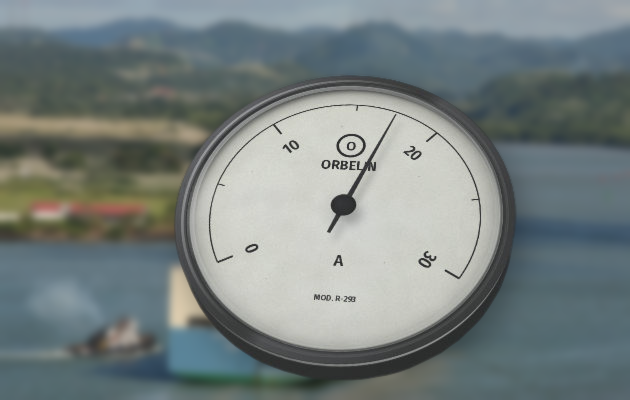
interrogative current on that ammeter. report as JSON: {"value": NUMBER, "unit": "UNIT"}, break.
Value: {"value": 17.5, "unit": "A"}
